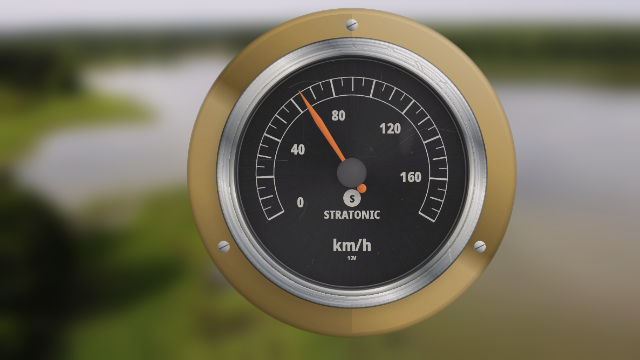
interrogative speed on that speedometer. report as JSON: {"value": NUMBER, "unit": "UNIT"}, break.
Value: {"value": 65, "unit": "km/h"}
